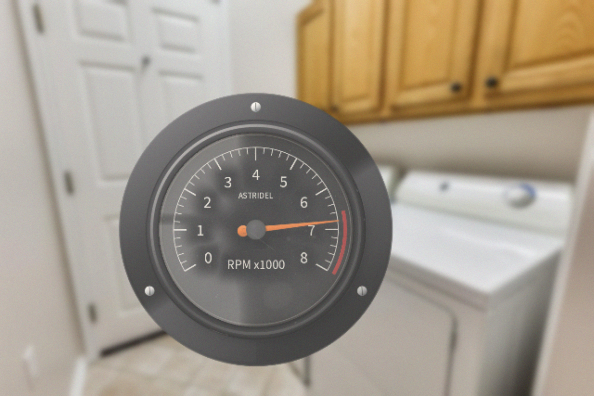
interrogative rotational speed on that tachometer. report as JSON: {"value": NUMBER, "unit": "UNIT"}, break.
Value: {"value": 6800, "unit": "rpm"}
